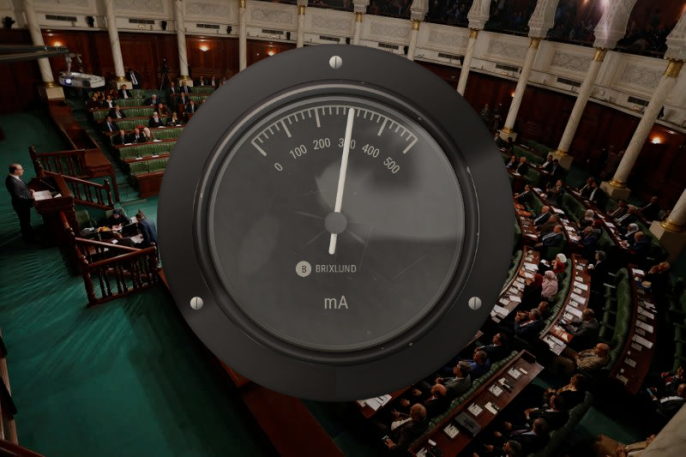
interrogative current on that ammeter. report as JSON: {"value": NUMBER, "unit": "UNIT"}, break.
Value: {"value": 300, "unit": "mA"}
